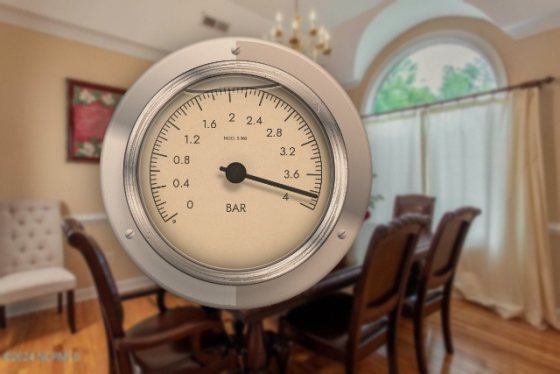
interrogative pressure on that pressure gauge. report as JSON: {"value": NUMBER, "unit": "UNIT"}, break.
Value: {"value": 3.85, "unit": "bar"}
